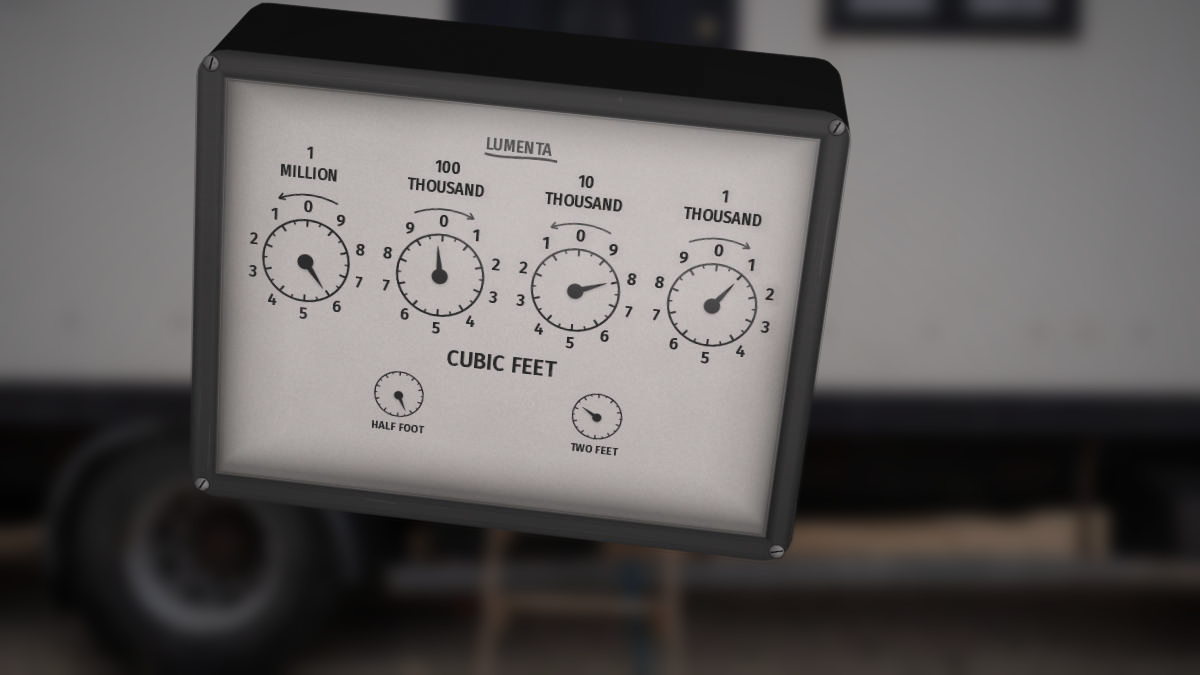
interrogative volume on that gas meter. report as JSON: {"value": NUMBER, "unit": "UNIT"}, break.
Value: {"value": 598100, "unit": "ft³"}
